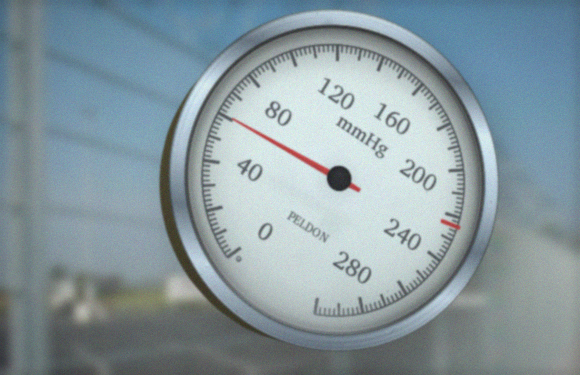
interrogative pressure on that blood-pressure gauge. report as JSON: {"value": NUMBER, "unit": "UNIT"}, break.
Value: {"value": 60, "unit": "mmHg"}
